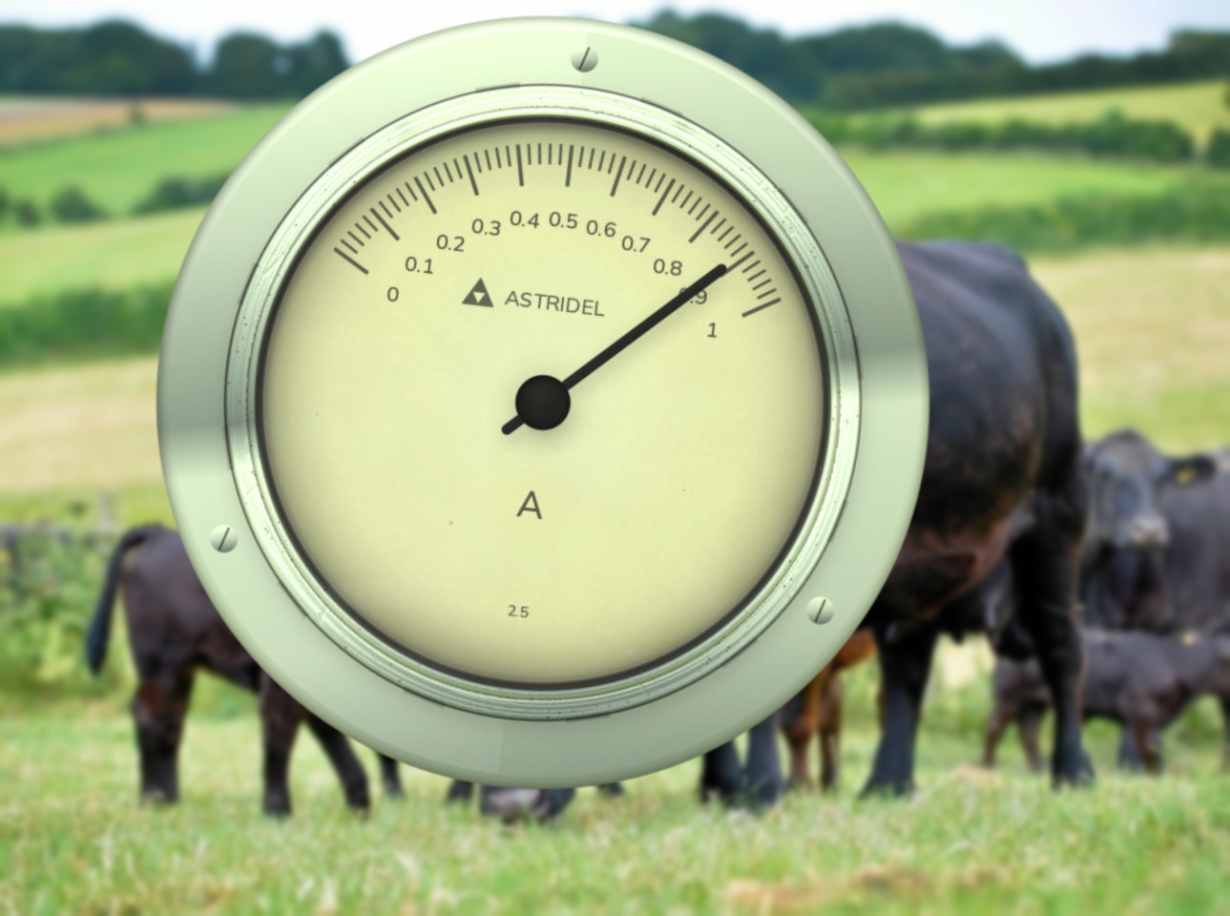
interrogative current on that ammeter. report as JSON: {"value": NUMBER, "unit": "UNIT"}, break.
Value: {"value": 0.89, "unit": "A"}
